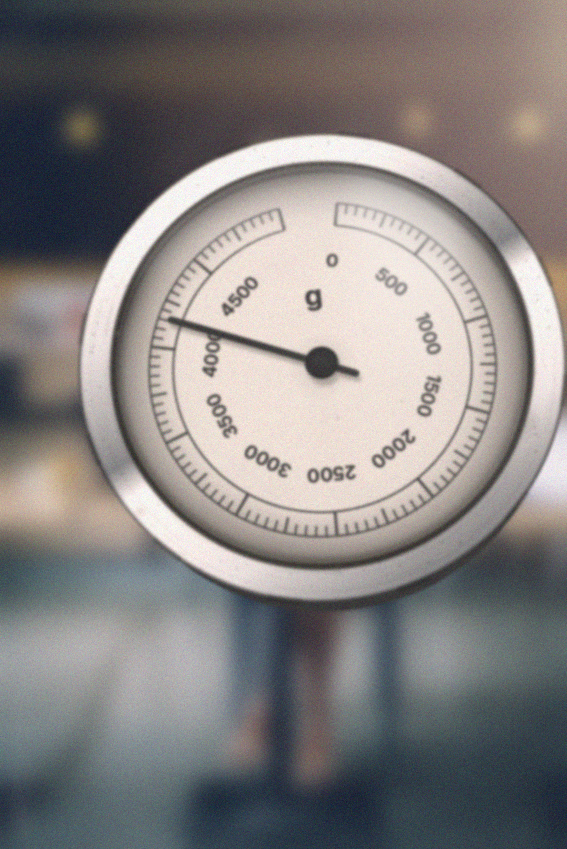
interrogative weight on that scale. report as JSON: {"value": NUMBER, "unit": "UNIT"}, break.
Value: {"value": 4150, "unit": "g"}
